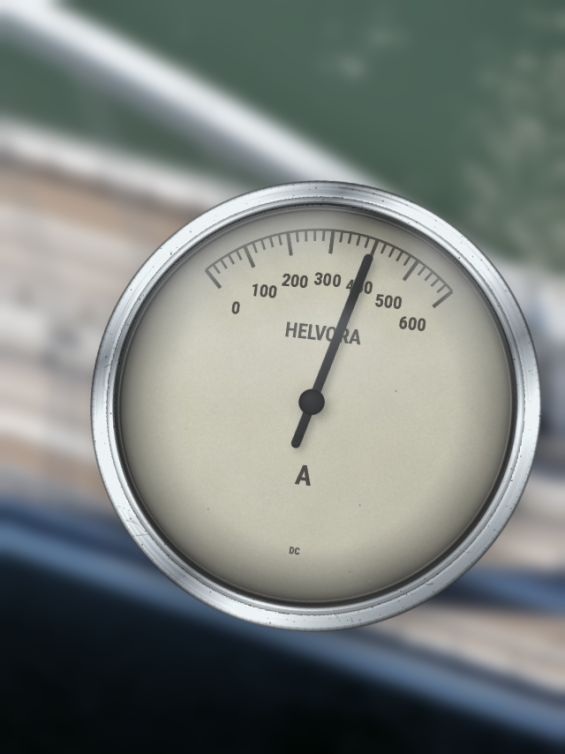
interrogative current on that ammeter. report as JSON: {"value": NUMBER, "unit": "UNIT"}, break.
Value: {"value": 400, "unit": "A"}
